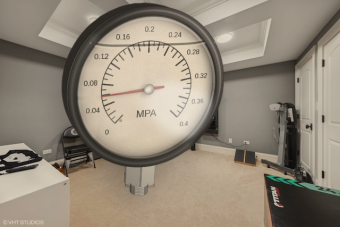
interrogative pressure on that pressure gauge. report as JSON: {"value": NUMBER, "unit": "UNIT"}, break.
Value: {"value": 0.06, "unit": "MPa"}
